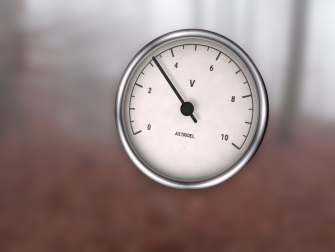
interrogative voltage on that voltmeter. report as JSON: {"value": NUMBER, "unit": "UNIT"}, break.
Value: {"value": 3.25, "unit": "V"}
